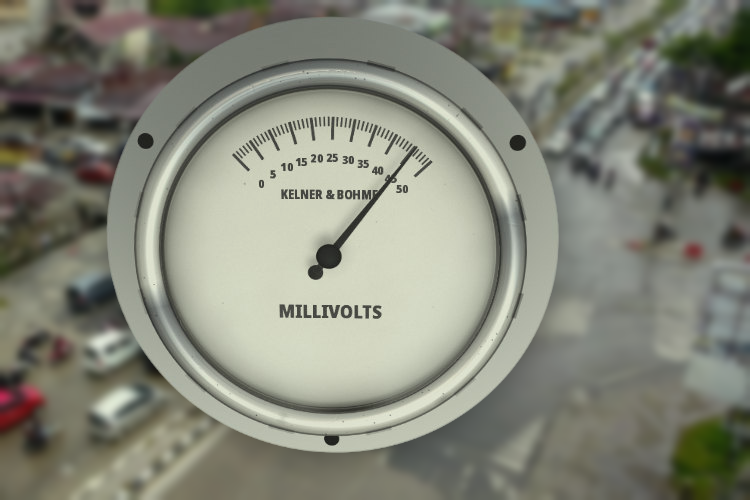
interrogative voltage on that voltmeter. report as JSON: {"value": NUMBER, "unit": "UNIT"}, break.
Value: {"value": 45, "unit": "mV"}
